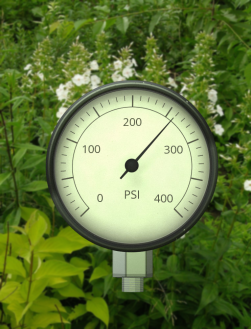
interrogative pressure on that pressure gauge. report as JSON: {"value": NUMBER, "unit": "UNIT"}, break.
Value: {"value": 260, "unit": "psi"}
